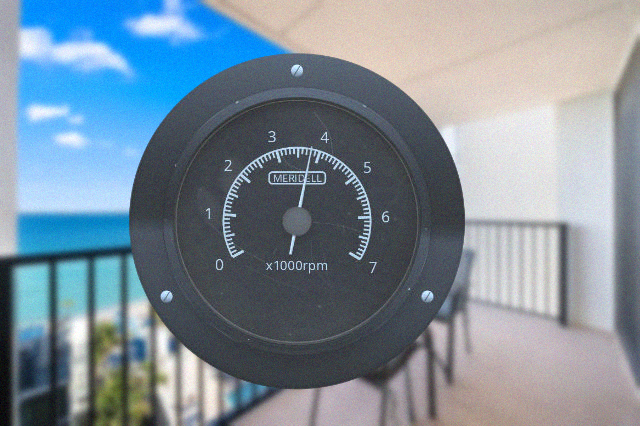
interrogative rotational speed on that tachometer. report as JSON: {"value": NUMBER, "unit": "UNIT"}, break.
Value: {"value": 3800, "unit": "rpm"}
